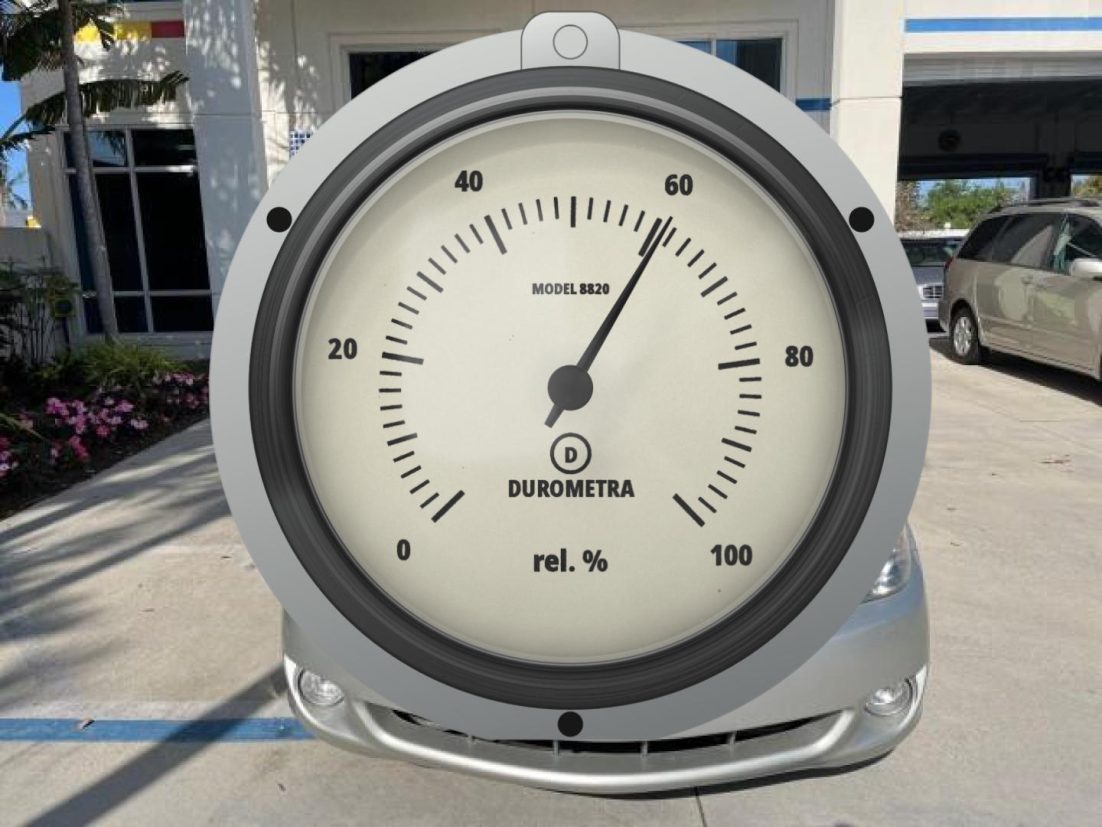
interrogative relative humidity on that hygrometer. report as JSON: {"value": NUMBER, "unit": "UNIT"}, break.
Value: {"value": 61, "unit": "%"}
